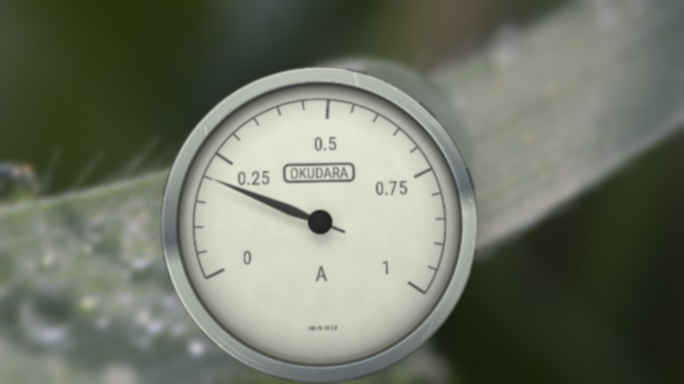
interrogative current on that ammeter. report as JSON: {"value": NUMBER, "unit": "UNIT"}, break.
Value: {"value": 0.2, "unit": "A"}
